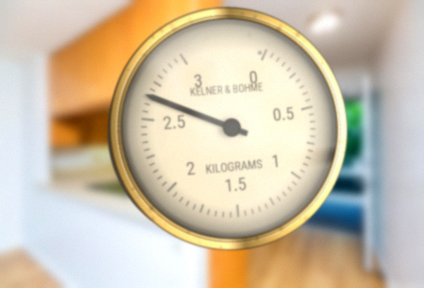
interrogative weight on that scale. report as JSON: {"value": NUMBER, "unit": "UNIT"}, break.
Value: {"value": 2.65, "unit": "kg"}
